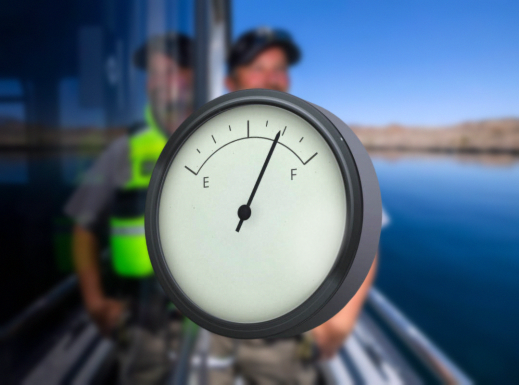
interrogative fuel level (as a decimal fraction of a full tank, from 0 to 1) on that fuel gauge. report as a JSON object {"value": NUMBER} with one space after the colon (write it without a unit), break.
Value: {"value": 0.75}
